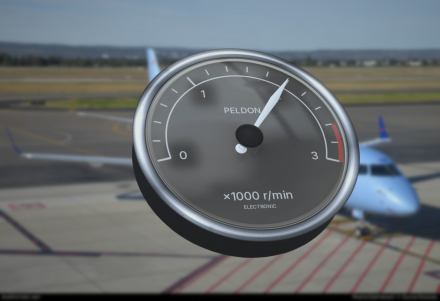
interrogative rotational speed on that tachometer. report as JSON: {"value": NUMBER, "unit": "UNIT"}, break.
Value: {"value": 2000, "unit": "rpm"}
